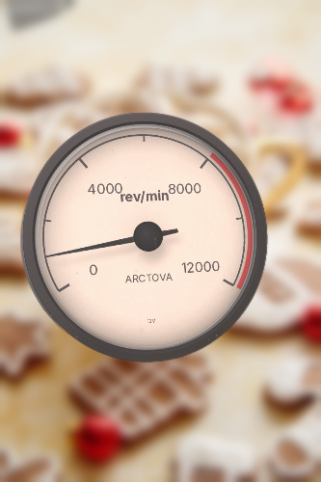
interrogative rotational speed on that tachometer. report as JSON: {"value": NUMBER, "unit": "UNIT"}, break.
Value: {"value": 1000, "unit": "rpm"}
